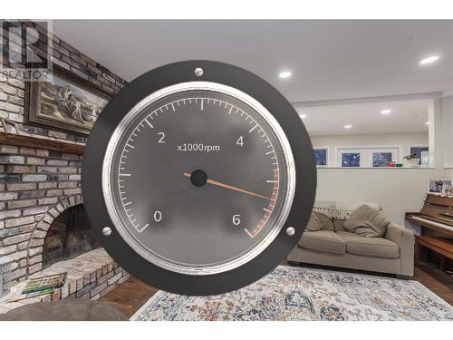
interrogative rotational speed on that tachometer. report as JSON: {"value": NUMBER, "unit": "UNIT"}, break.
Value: {"value": 5300, "unit": "rpm"}
